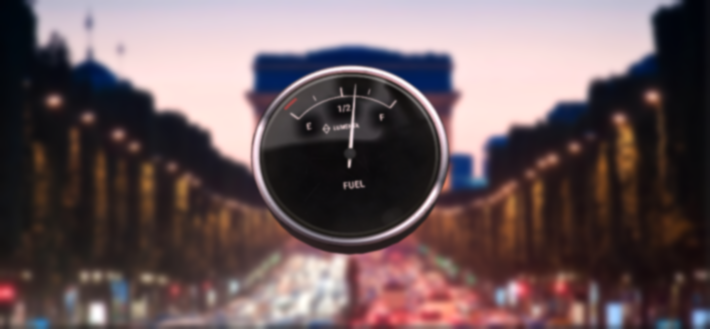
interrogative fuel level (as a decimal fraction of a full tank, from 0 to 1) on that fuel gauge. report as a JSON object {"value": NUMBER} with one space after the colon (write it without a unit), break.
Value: {"value": 0.625}
